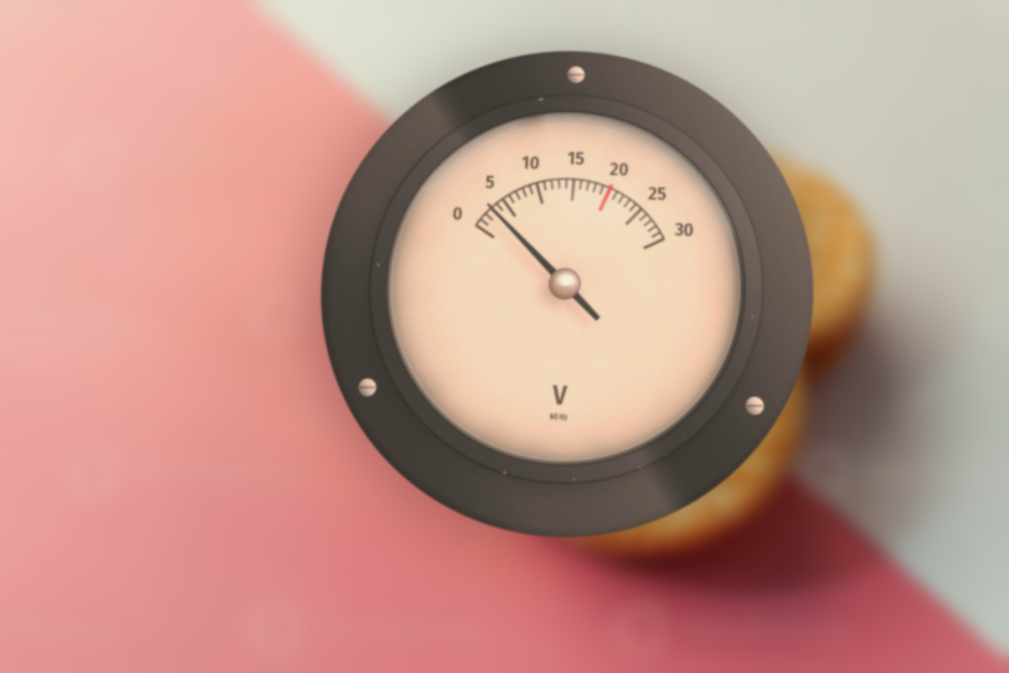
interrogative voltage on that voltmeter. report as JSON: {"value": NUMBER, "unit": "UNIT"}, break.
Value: {"value": 3, "unit": "V"}
